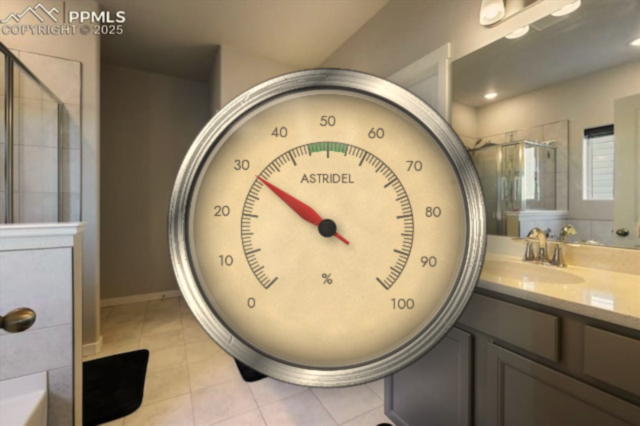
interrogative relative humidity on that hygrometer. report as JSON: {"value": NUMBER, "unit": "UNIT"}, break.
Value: {"value": 30, "unit": "%"}
